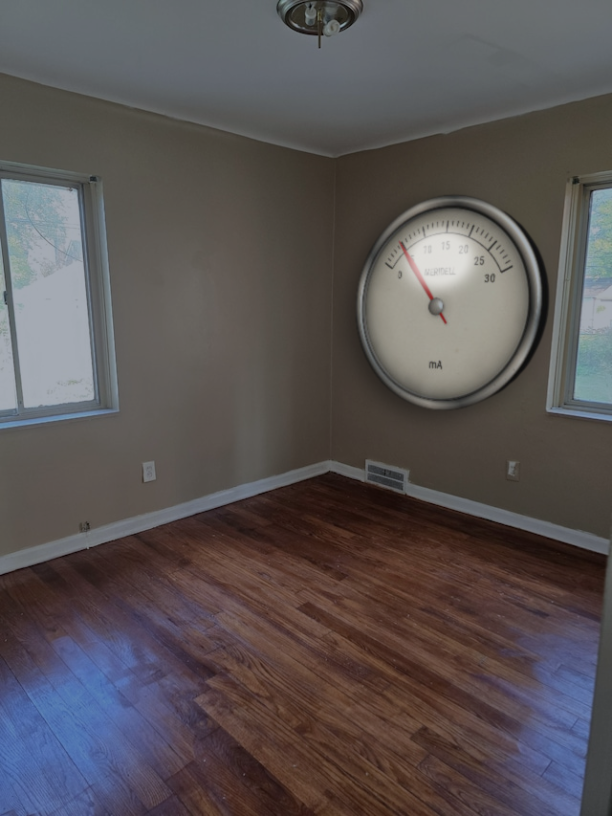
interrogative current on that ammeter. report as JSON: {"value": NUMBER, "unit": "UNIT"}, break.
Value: {"value": 5, "unit": "mA"}
